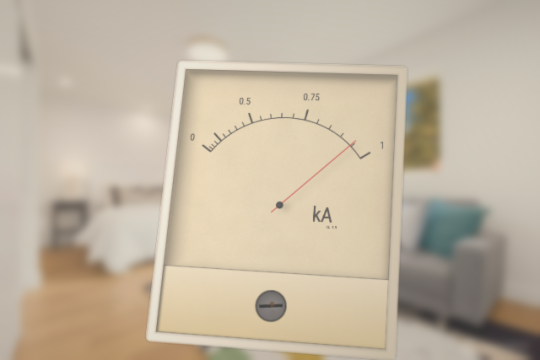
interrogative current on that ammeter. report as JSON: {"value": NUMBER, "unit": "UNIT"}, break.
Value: {"value": 0.95, "unit": "kA"}
